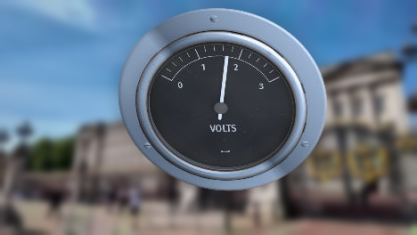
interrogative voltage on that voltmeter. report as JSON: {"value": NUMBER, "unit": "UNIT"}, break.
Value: {"value": 1.7, "unit": "V"}
